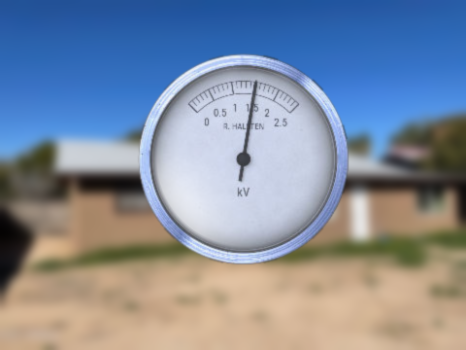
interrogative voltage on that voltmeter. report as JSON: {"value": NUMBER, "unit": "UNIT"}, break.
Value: {"value": 1.5, "unit": "kV"}
